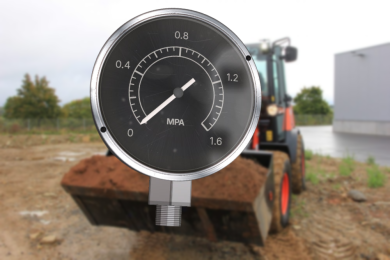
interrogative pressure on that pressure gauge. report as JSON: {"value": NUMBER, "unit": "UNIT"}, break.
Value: {"value": 0, "unit": "MPa"}
